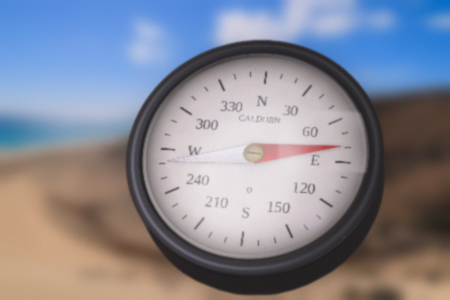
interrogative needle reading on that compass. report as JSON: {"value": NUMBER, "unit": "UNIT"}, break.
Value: {"value": 80, "unit": "°"}
